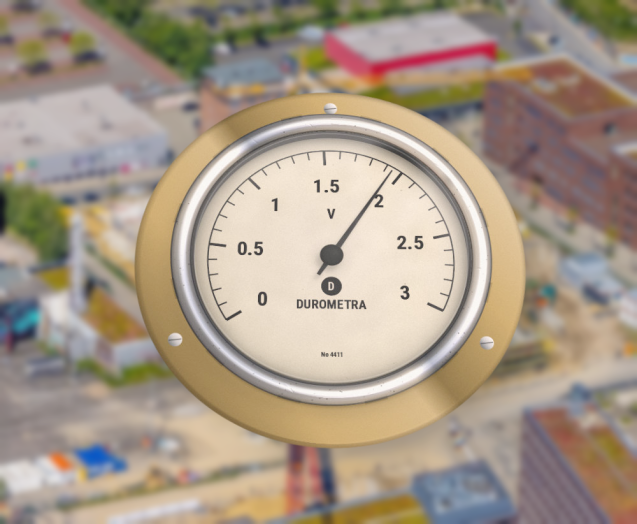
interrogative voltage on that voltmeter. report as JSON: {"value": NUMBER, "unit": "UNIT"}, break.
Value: {"value": 1.95, "unit": "V"}
